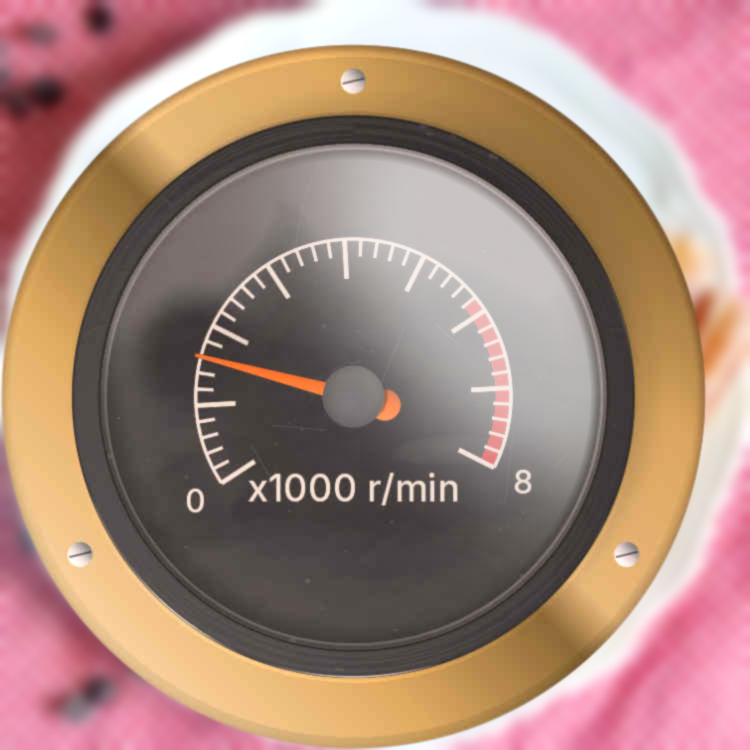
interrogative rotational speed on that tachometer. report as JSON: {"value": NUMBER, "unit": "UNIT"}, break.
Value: {"value": 1600, "unit": "rpm"}
